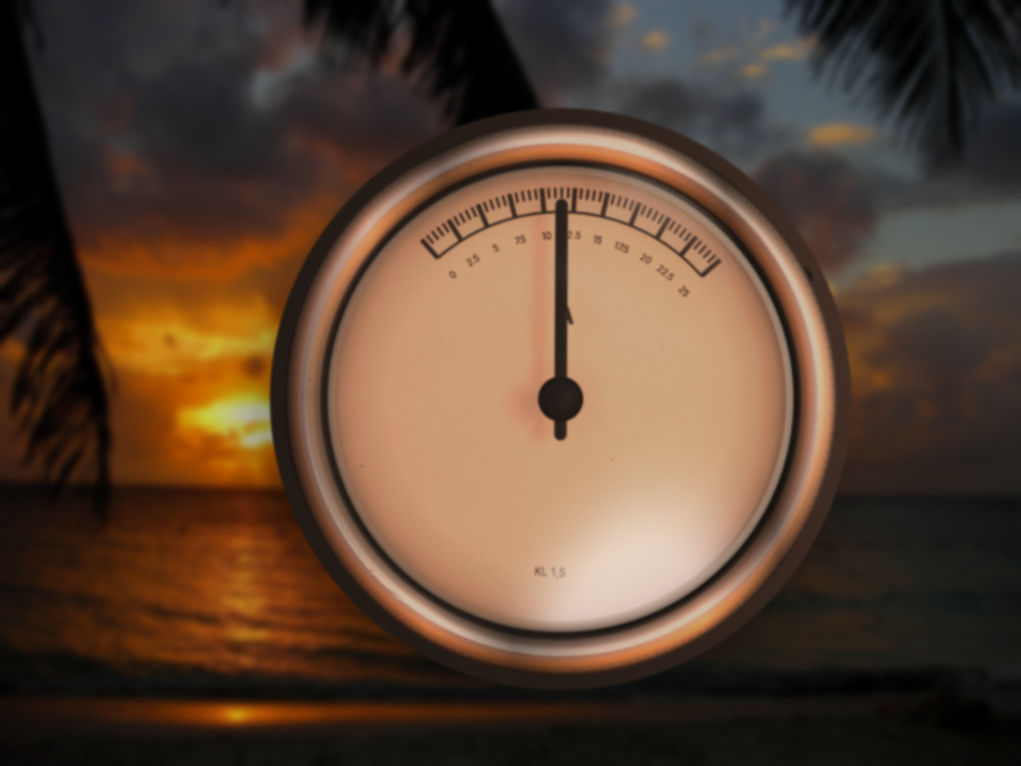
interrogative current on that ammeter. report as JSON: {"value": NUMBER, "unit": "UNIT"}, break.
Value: {"value": 11.5, "unit": "A"}
